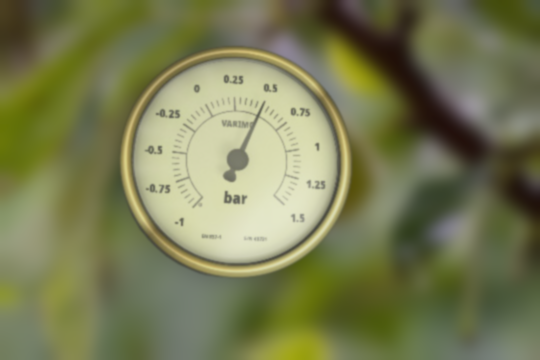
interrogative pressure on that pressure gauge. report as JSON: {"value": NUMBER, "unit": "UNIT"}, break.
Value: {"value": 0.5, "unit": "bar"}
